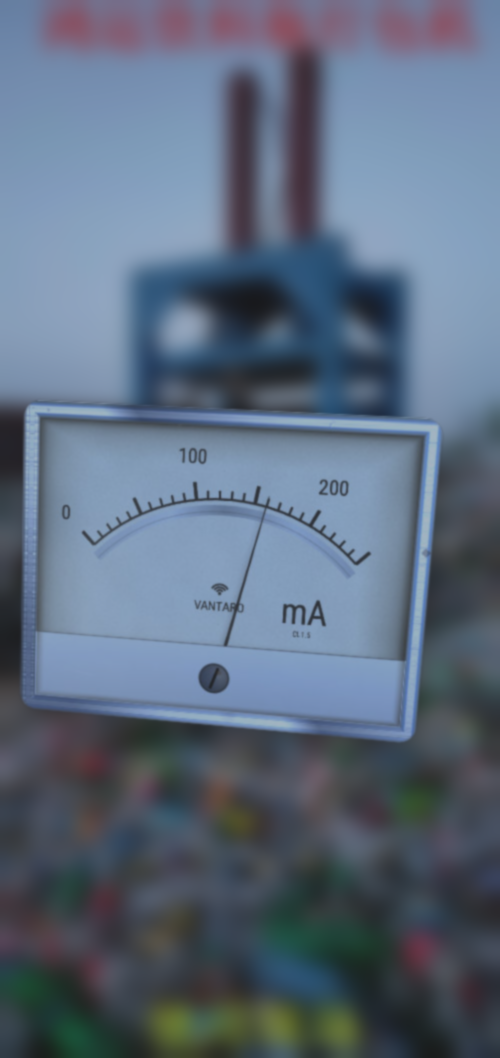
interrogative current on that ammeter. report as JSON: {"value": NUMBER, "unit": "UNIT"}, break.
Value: {"value": 160, "unit": "mA"}
